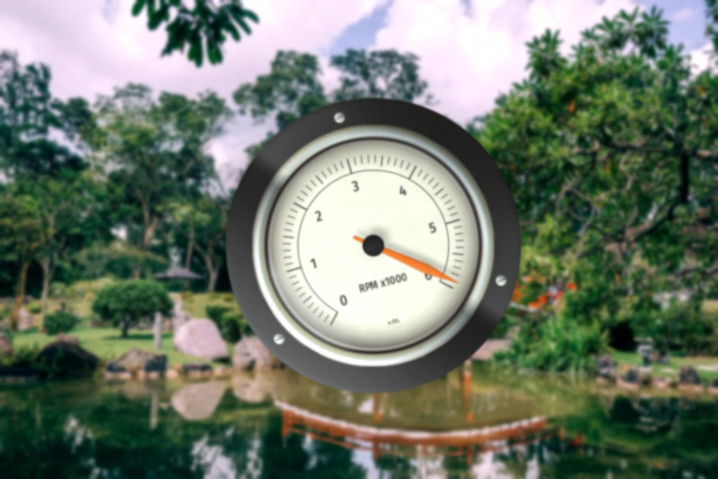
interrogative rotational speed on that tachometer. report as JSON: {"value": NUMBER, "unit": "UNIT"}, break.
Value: {"value": 5900, "unit": "rpm"}
